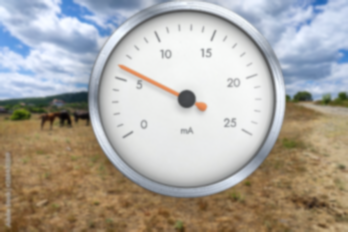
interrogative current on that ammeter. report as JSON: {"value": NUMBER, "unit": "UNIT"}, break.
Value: {"value": 6, "unit": "mA"}
